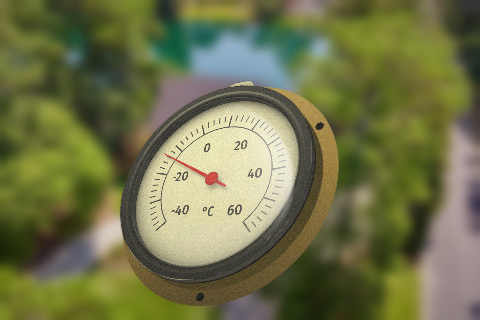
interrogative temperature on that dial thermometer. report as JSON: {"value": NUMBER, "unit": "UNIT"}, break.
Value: {"value": -14, "unit": "°C"}
